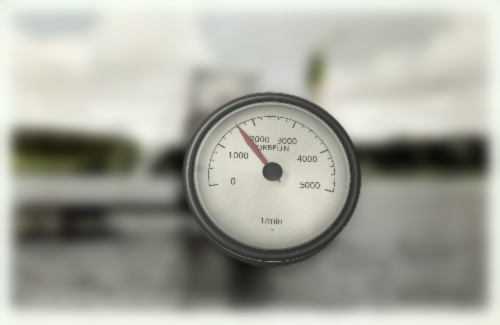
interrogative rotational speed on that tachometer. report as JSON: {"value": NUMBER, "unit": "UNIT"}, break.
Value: {"value": 1600, "unit": "rpm"}
